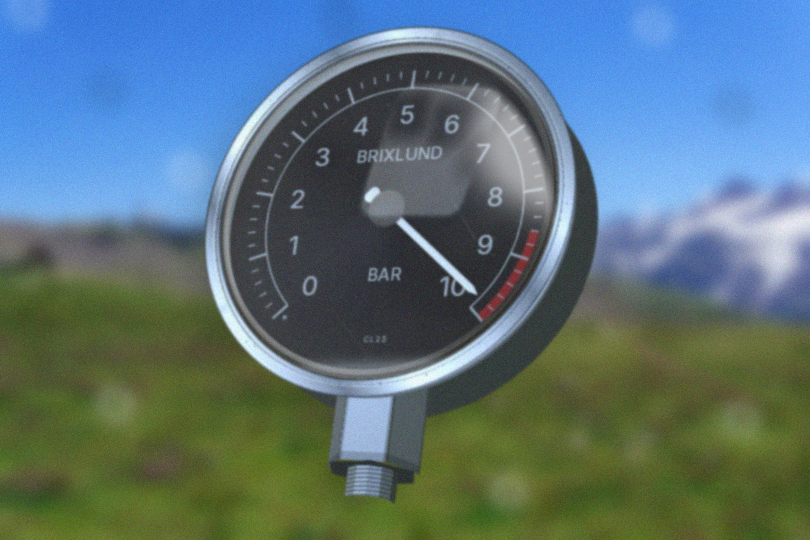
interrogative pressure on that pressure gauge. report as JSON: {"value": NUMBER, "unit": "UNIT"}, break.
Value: {"value": 9.8, "unit": "bar"}
